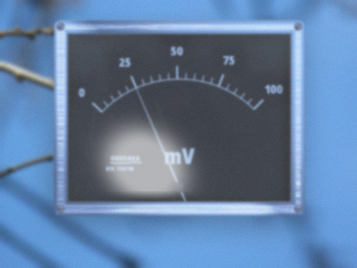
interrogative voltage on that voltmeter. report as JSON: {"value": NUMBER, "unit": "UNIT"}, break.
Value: {"value": 25, "unit": "mV"}
